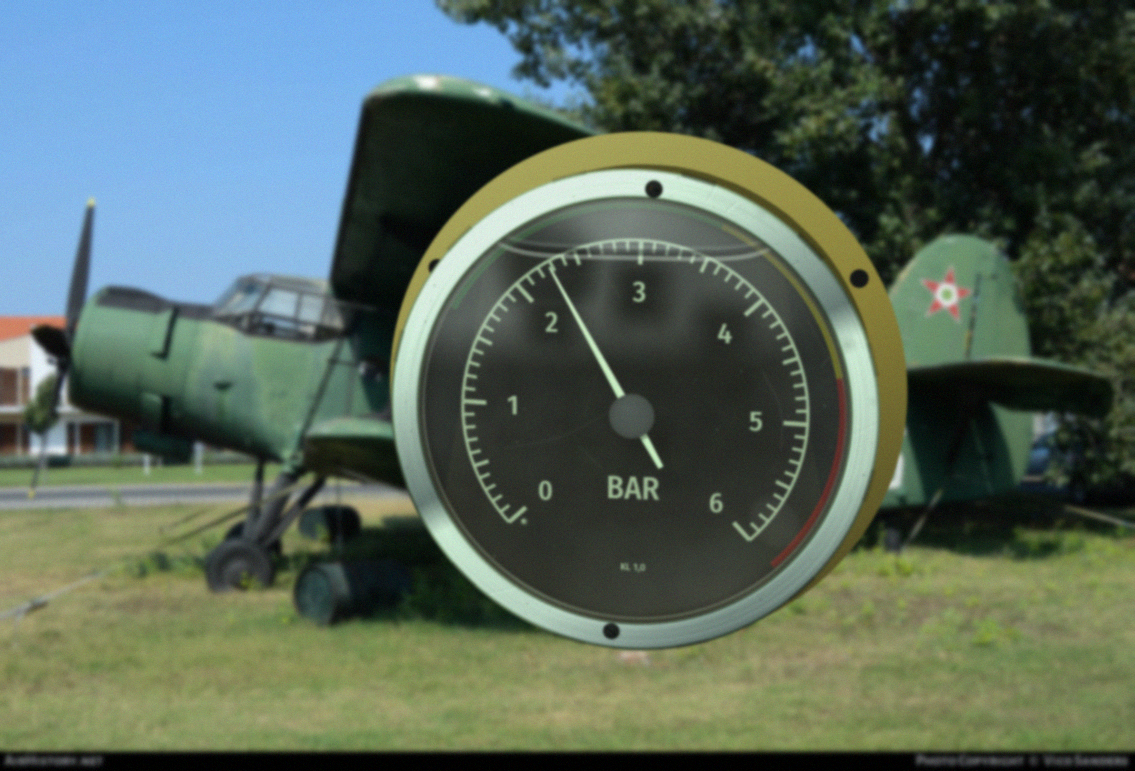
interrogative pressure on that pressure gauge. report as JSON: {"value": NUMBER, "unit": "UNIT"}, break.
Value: {"value": 2.3, "unit": "bar"}
